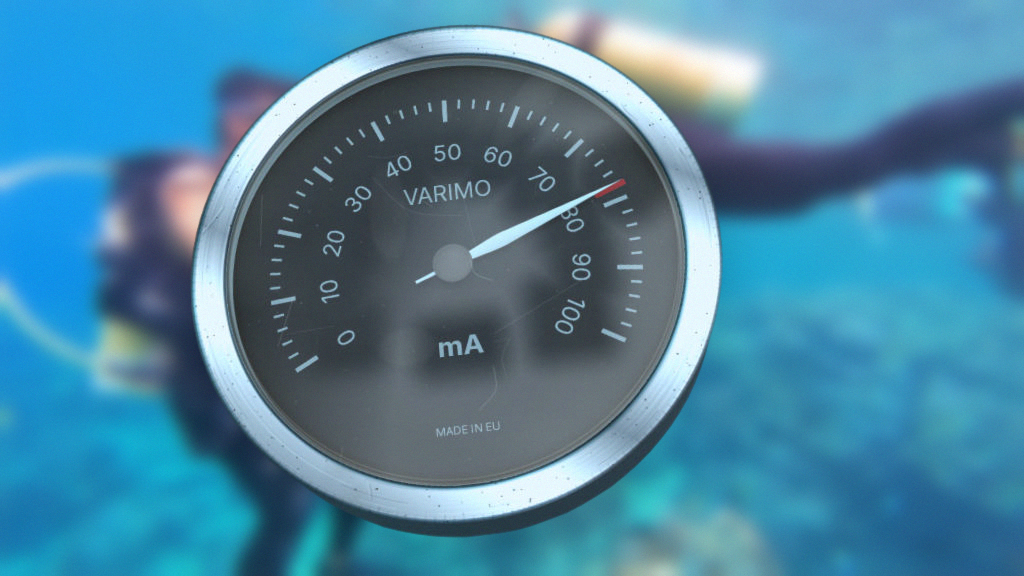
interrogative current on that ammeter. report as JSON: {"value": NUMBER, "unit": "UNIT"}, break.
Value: {"value": 78, "unit": "mA"}
